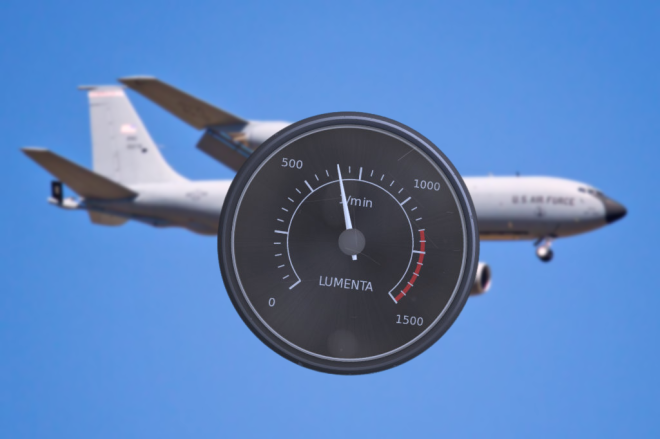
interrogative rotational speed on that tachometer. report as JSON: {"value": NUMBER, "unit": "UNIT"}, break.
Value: {"value": 650, "unit": "rpm"}
